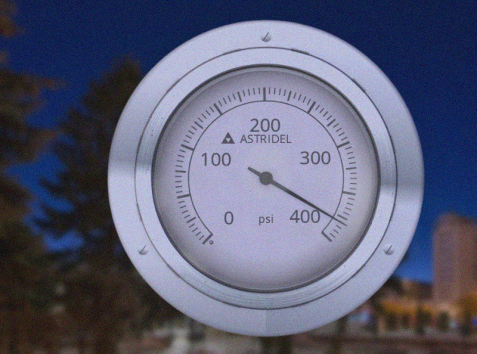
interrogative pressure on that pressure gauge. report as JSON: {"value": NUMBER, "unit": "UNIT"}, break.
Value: {"value": 380, "unit": "psi"}
